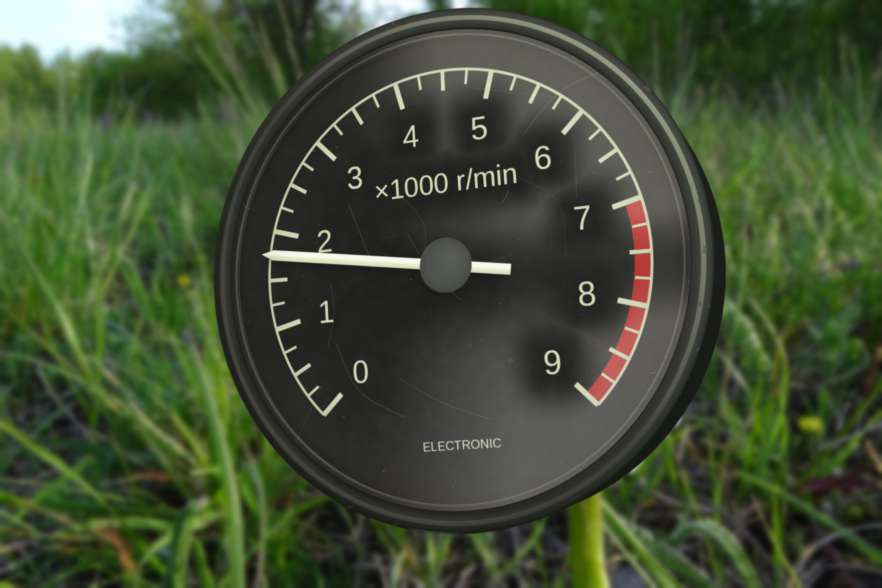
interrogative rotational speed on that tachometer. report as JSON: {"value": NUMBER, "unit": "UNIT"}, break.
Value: {"value": 1750, "unit": "rpm"}
